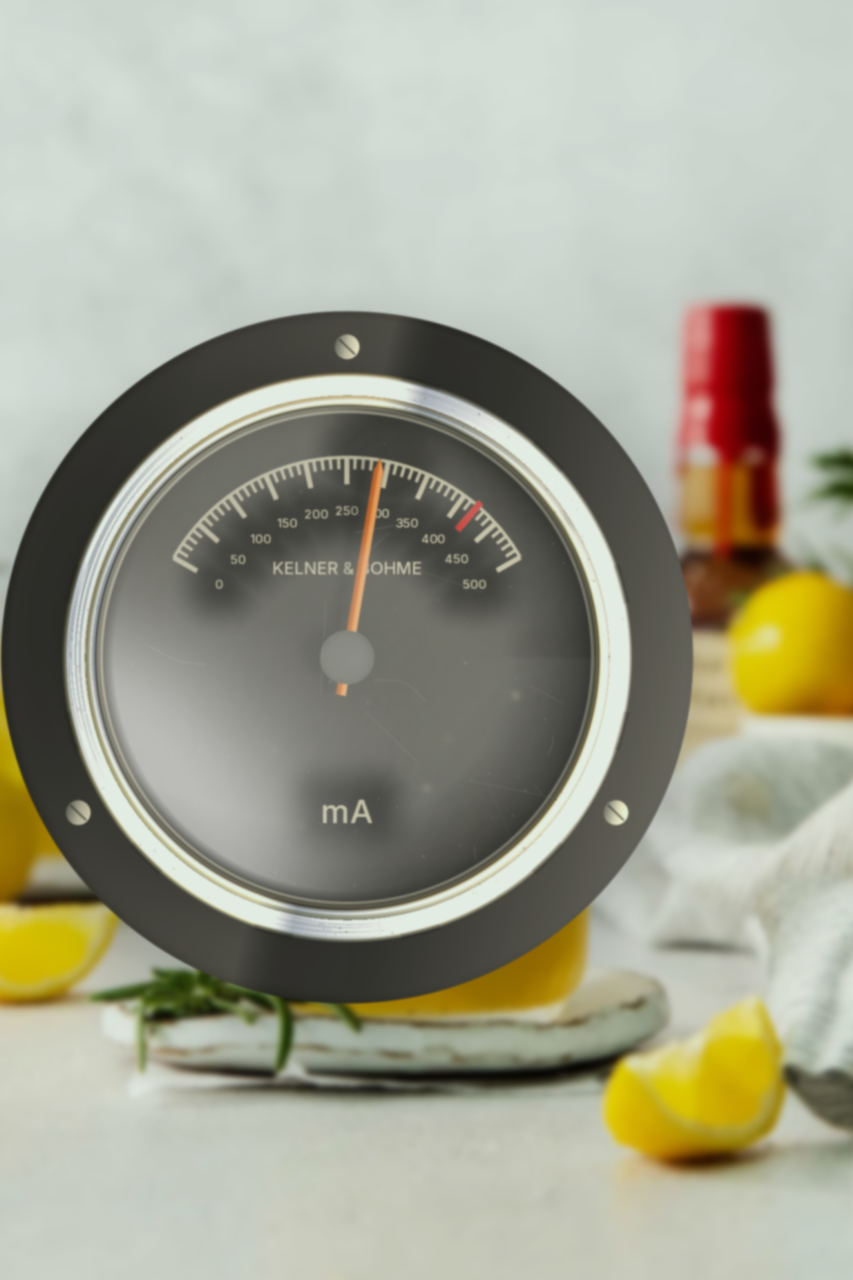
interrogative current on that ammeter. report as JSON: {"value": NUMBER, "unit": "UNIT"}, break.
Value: {"value": 290, "unit": "mA"}
